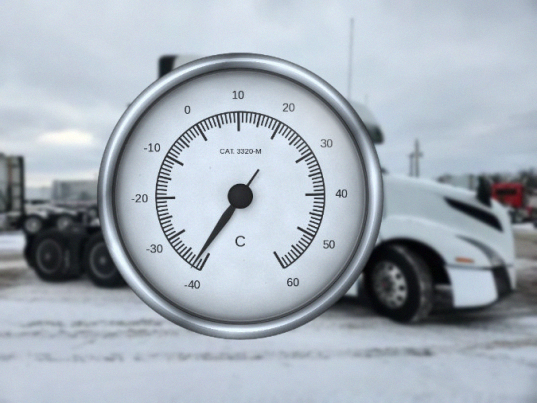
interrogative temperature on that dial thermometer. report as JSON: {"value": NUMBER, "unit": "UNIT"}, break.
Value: {"value": -38, "unit": "°C"}
